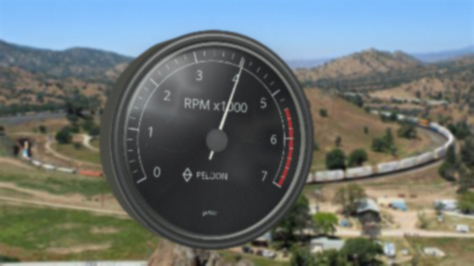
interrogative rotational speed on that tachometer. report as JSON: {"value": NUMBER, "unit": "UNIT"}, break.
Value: {"value": 4000, "unit": "rpm"}
